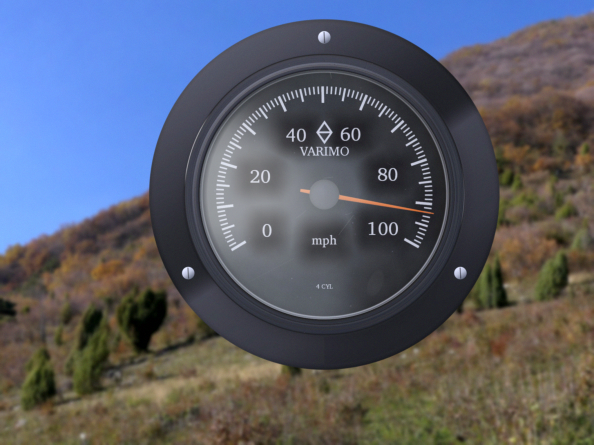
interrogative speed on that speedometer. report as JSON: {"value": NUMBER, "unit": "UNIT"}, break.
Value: {"value": 92, "unit": "mph"}
